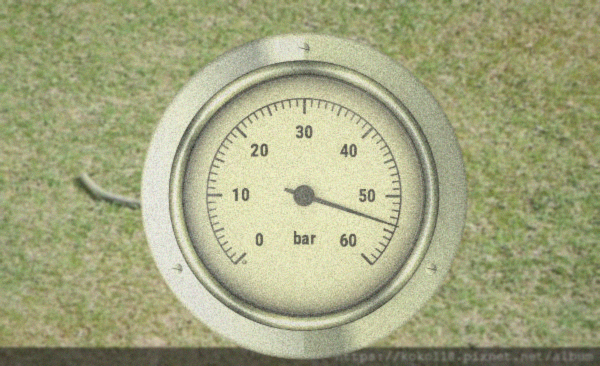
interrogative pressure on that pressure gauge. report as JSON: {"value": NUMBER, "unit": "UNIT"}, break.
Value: {"value": 54, "unit": "bar"}
